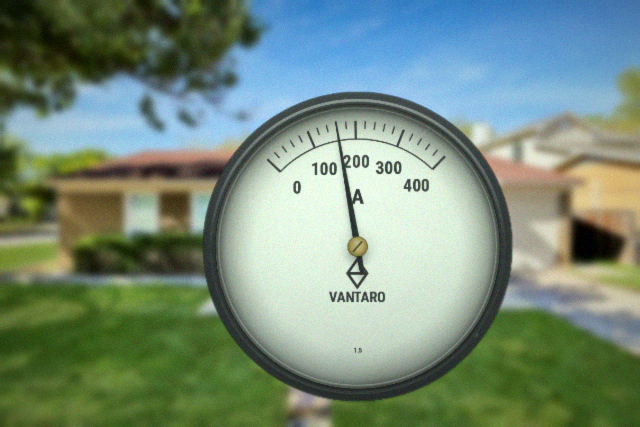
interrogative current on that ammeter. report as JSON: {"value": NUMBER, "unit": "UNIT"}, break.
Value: {"value": 160, "unit": "A"}
